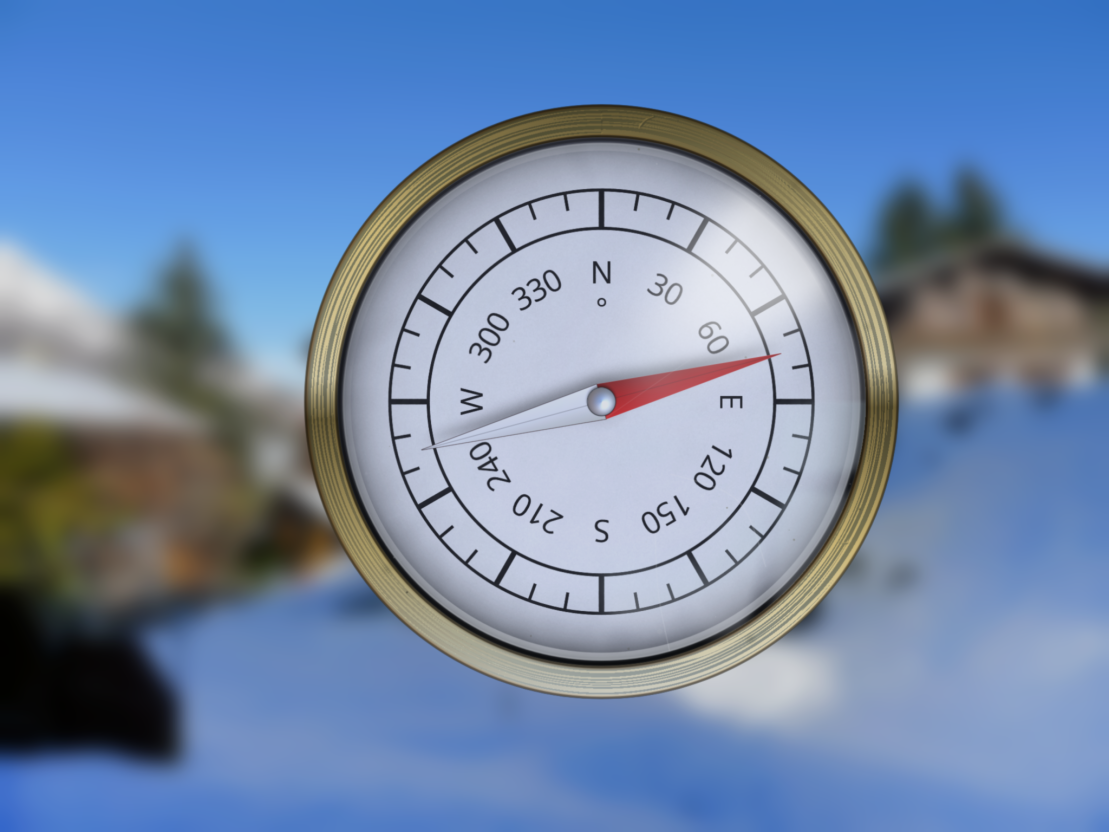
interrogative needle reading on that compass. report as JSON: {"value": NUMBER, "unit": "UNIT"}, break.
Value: {"value": 75, "unit": "°"}
